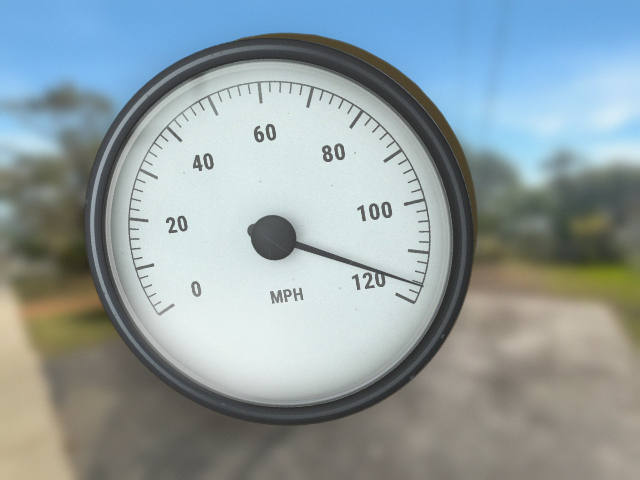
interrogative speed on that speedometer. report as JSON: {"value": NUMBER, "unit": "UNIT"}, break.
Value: {"value": 116, "unit": "mph"}
